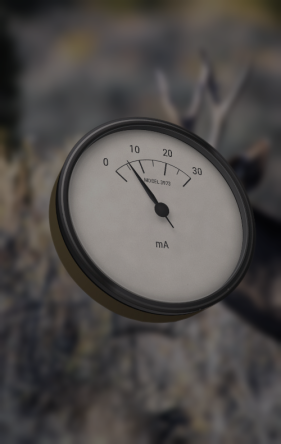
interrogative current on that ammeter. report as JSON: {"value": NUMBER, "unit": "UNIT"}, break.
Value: {"value": 5, "unit": "mA"}
